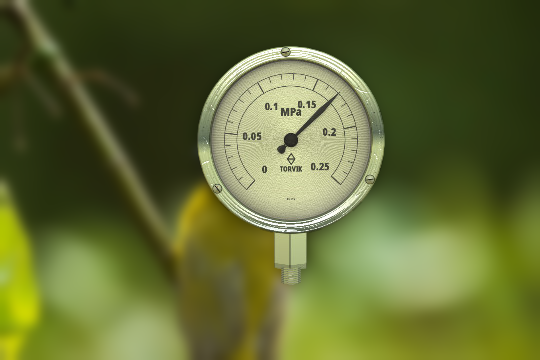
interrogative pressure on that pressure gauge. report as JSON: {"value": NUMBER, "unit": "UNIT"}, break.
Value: {"value": 0.17, "unit": "MPa"}
